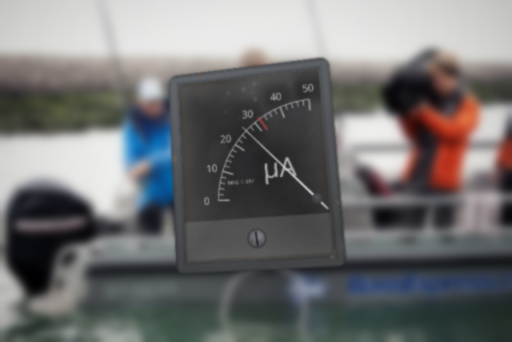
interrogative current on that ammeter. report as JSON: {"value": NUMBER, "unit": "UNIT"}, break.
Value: {"value": 26, "unit": "µA"}
